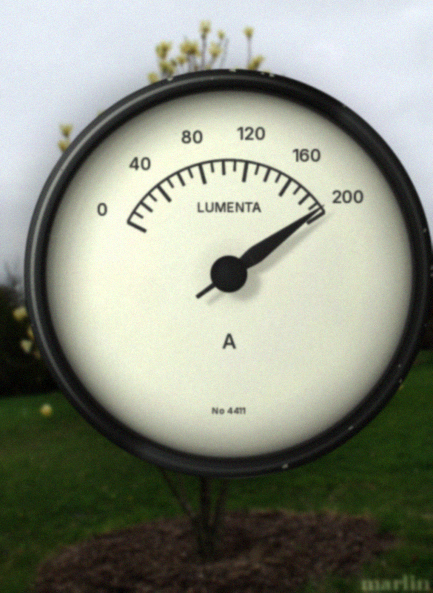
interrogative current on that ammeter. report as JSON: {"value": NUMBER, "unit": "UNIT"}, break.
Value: {"value": 195, "unit": "A"}
